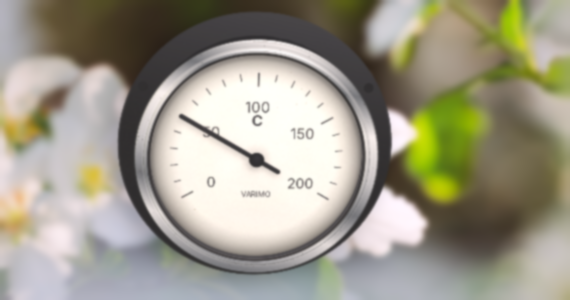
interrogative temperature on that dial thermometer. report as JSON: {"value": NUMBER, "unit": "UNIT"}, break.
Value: {"value": 50, "unit": "°C"}
